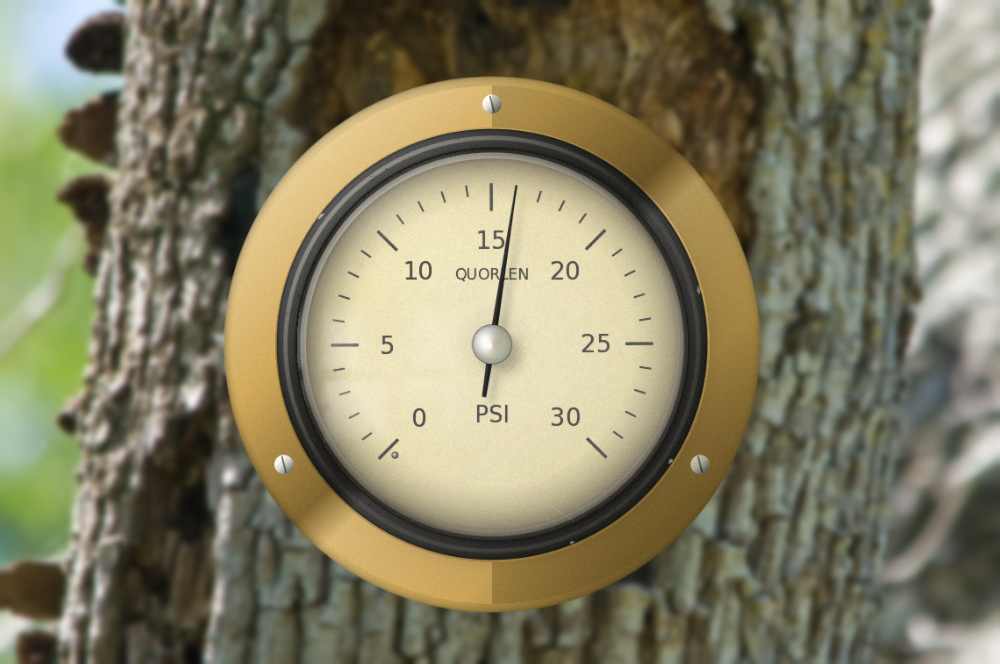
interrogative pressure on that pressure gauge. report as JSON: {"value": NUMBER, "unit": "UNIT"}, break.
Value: {"value": 16, "unit": "psi"}
